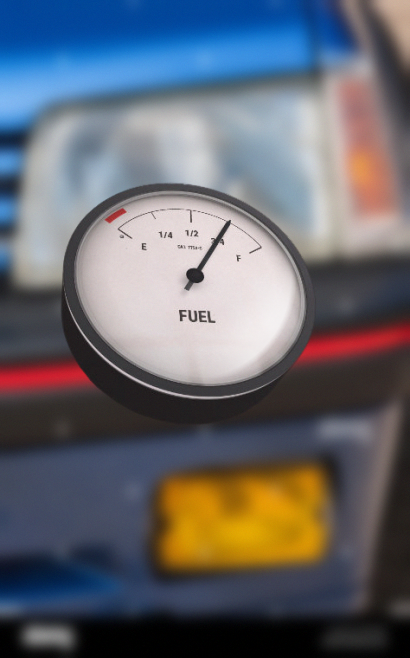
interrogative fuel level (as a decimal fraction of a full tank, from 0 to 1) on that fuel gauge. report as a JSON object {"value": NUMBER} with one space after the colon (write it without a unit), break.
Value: {"value": 0.75}
